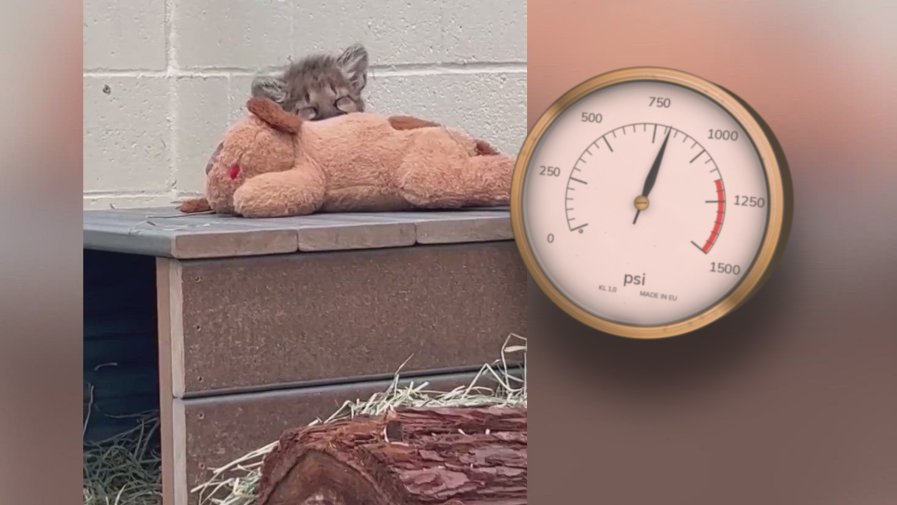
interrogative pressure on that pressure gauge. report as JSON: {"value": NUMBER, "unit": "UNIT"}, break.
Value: {"value": 825, "unit": "psi"}
